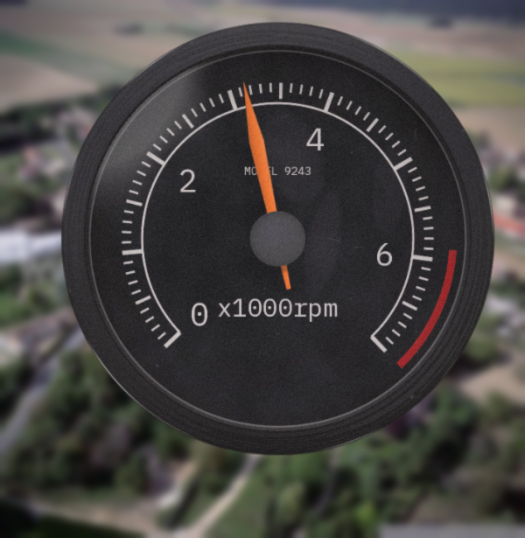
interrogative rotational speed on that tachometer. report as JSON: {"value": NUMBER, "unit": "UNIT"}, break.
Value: {"value": 3150, "unit": "rpm"}
